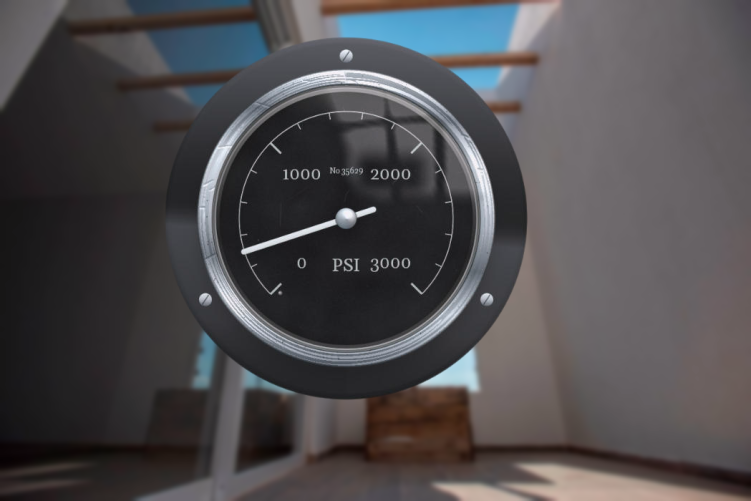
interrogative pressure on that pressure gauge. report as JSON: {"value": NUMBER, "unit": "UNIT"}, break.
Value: {"value": 300, "unit": "psi"}
